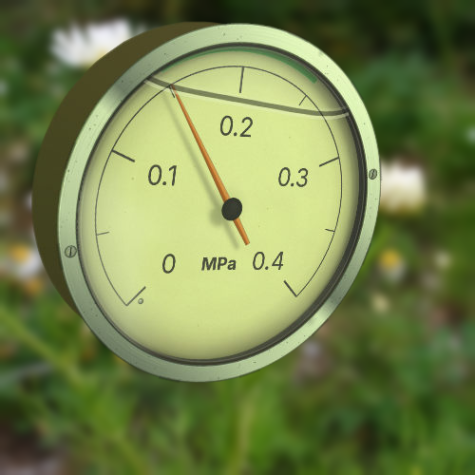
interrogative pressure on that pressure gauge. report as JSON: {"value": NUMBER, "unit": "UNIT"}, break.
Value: {"value": 0.15, "unit": "MPa"}
